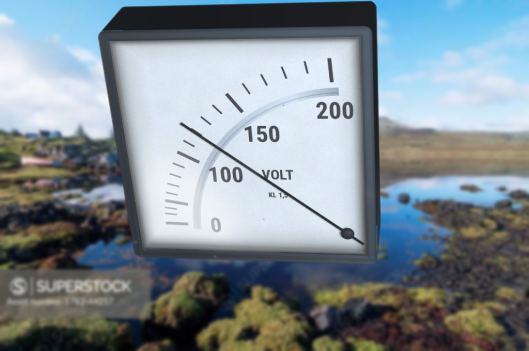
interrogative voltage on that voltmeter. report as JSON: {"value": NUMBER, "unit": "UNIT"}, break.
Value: {"value": 120, "unit": "V"}
